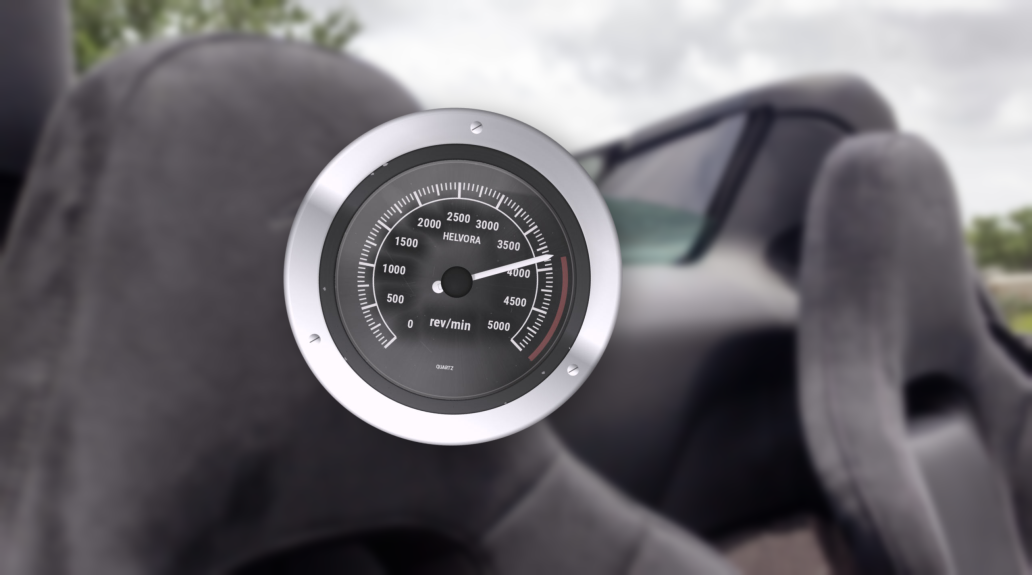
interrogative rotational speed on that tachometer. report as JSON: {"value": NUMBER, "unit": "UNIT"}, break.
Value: {"value": 3850, "unit": "rpm"}
